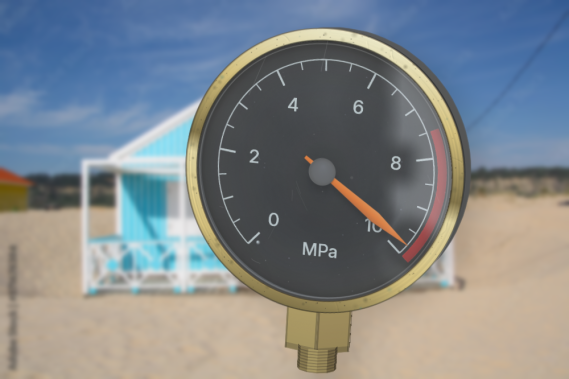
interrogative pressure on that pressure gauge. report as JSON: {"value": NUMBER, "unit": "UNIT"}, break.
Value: {"value": 9.75, "unit": "MPa"}
